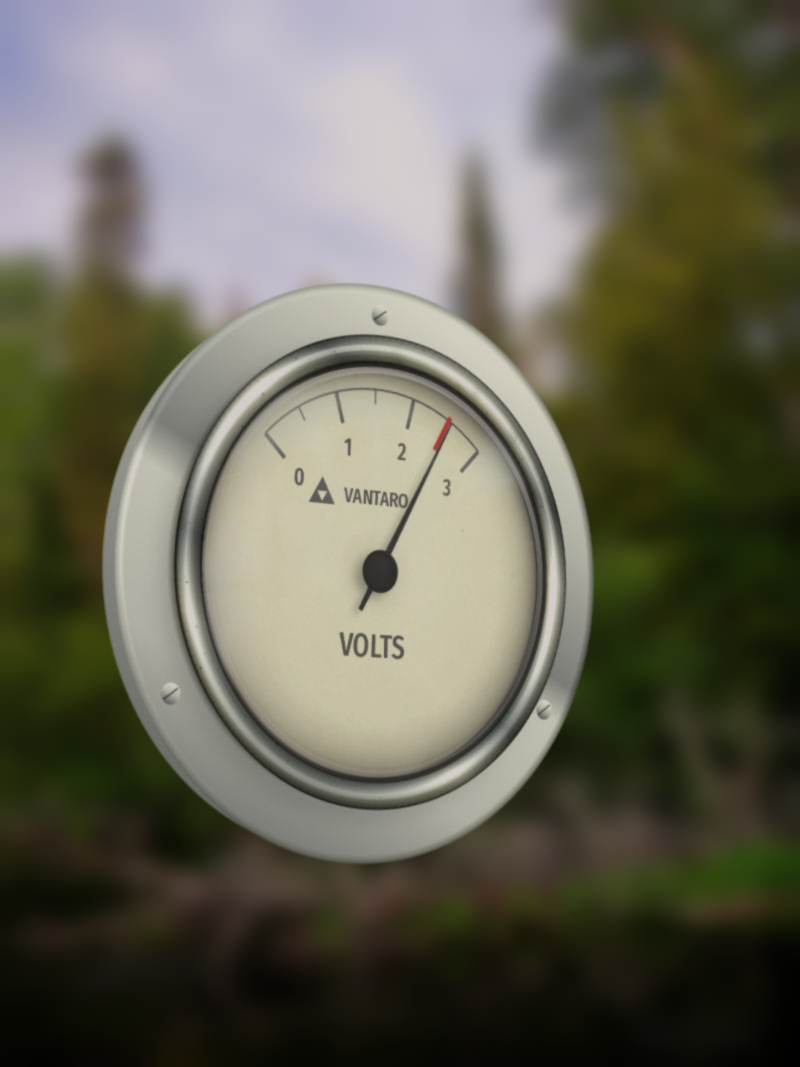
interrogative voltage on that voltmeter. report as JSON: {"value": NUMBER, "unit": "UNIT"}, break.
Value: {"value": 2.5, "unit": "V"}
